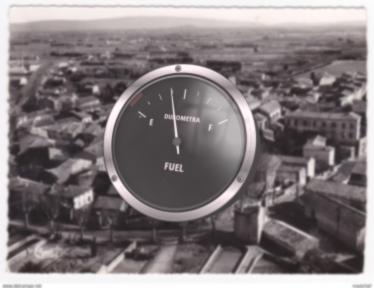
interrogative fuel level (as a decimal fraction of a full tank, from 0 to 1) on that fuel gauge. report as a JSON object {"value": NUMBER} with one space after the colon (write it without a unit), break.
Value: {"value": 0.375}
